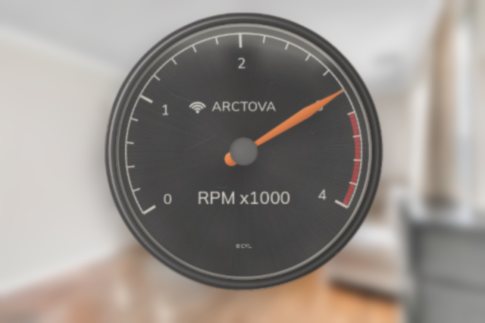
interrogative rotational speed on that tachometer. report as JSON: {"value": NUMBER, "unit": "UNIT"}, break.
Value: {"value": 3000, "unit": "rpm"}
